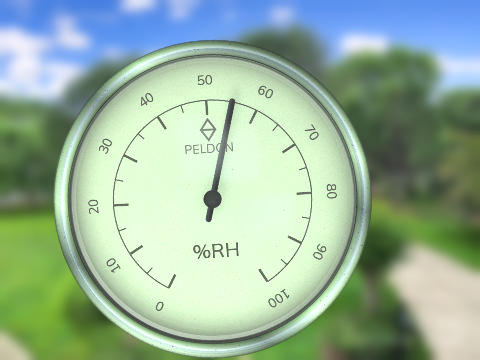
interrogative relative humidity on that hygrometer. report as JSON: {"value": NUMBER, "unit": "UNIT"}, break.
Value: {"value": 55, "unit": "%"}
